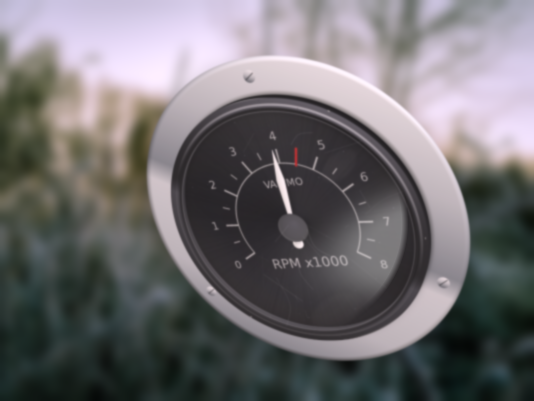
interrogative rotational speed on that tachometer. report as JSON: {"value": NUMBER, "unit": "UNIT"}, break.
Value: {"value": 4000, "unit": "rpm"}
